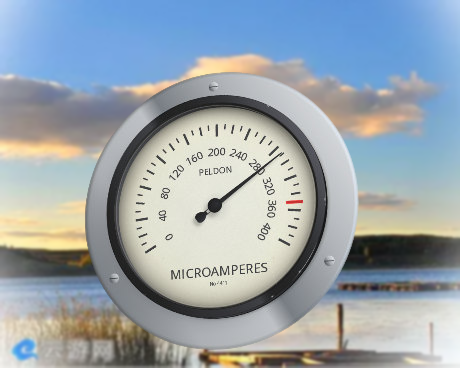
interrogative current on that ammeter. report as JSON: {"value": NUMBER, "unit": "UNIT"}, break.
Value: {"value": 290, "unit": "µA"}
